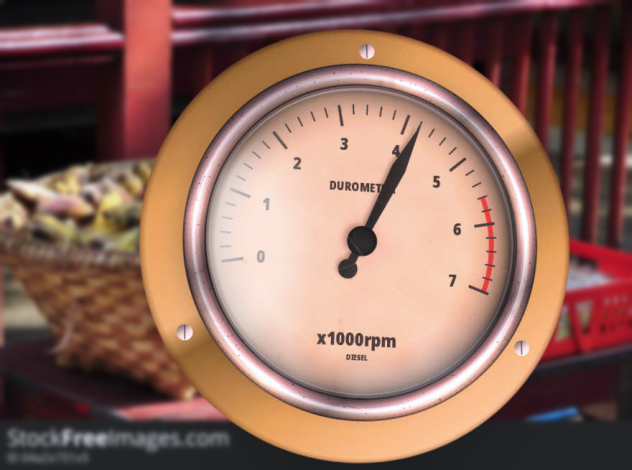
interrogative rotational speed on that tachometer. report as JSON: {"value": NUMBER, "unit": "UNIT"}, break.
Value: {"value": 4200, "unit": "rpm"}
